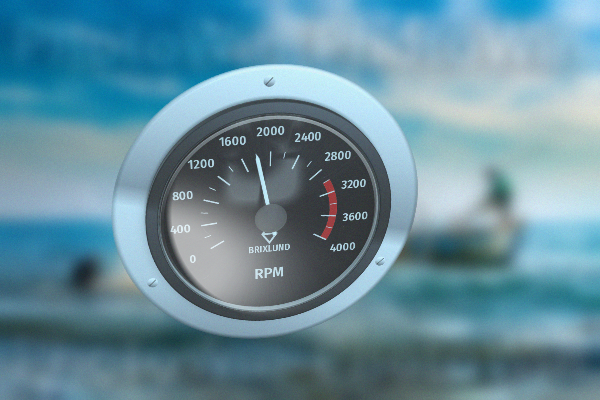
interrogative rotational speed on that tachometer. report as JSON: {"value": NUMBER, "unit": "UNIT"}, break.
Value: {"value": 1800, "unit": "rpm"}
